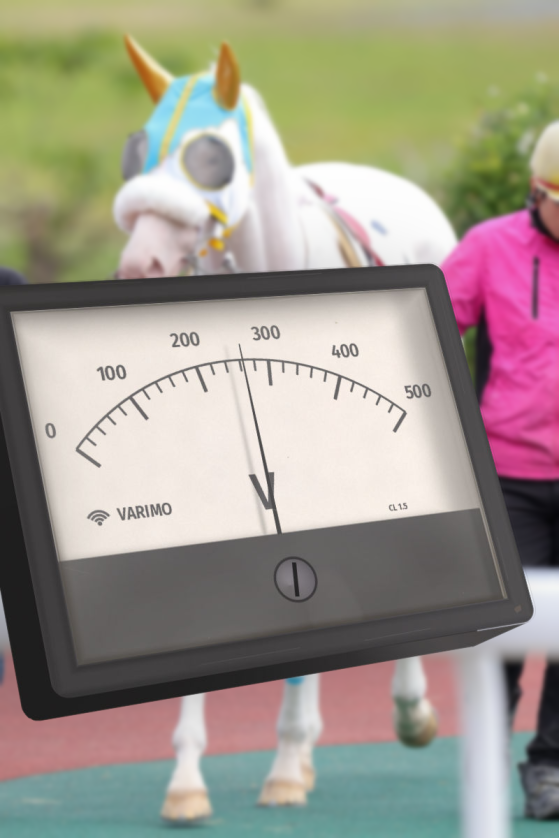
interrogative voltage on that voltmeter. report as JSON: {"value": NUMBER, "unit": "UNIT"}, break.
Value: {"value": 260, "unit": "V"}
